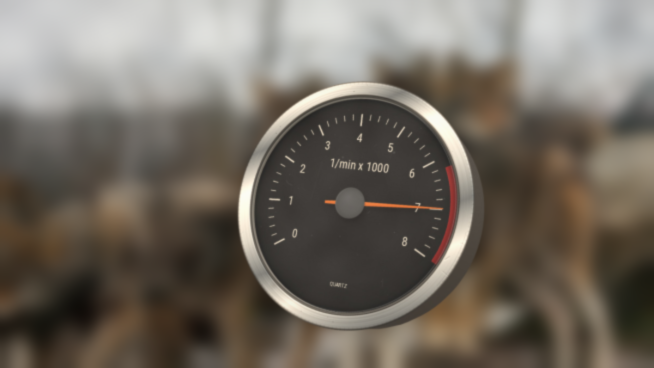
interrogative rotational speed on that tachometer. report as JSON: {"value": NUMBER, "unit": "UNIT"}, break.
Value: {"value": 7000, "unit": "rpm"}
